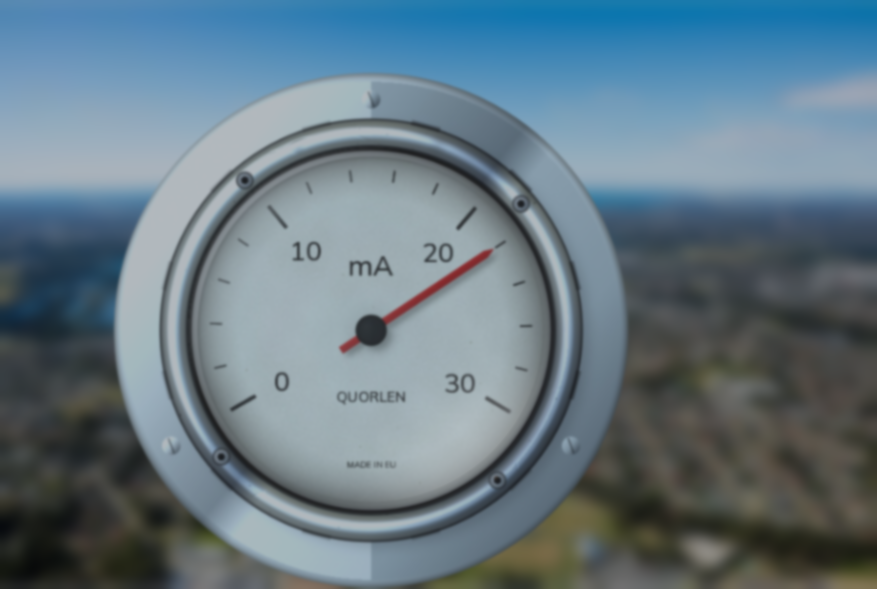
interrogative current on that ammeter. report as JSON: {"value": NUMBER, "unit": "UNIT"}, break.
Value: {"value": 22, "unit": "mA"}
